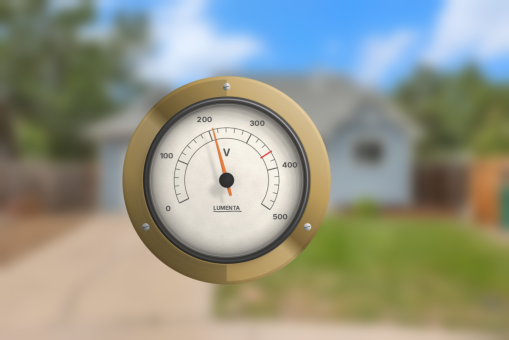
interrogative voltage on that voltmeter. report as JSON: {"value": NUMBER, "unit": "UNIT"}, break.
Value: {"value": 210, "unit": "V"}
